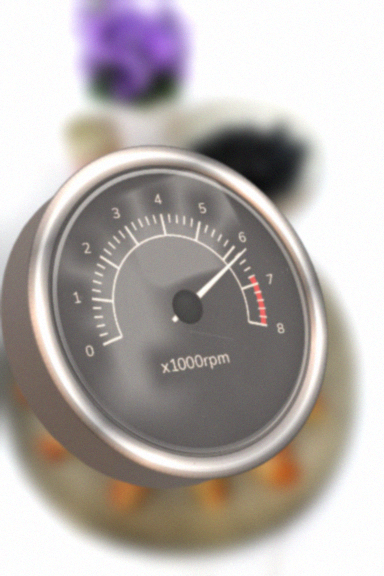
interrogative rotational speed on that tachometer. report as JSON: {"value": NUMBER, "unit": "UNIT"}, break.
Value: {"value": 6200, "unit": "rpm"}
